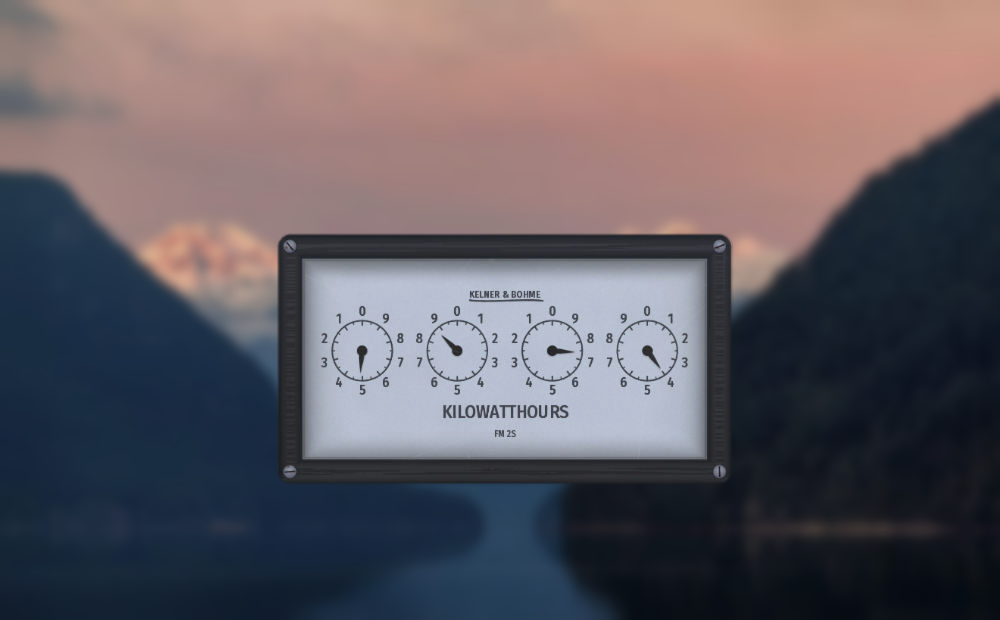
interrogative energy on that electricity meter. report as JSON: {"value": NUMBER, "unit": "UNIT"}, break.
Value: {"value": 4874, "unit": "kWh"}
